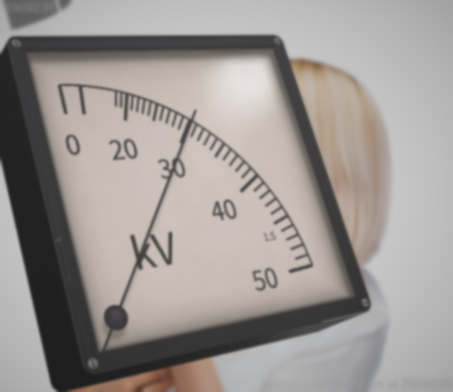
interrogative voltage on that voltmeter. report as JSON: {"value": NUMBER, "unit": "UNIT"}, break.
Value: {"value": 30, "unit": "kV"}
